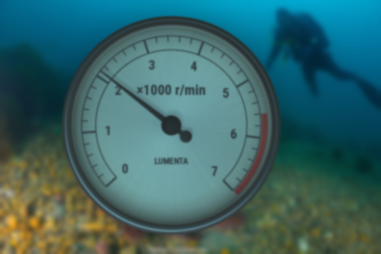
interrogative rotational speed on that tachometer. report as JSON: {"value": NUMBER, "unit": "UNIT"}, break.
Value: {"value": 2100, "unit": "rpm"}
